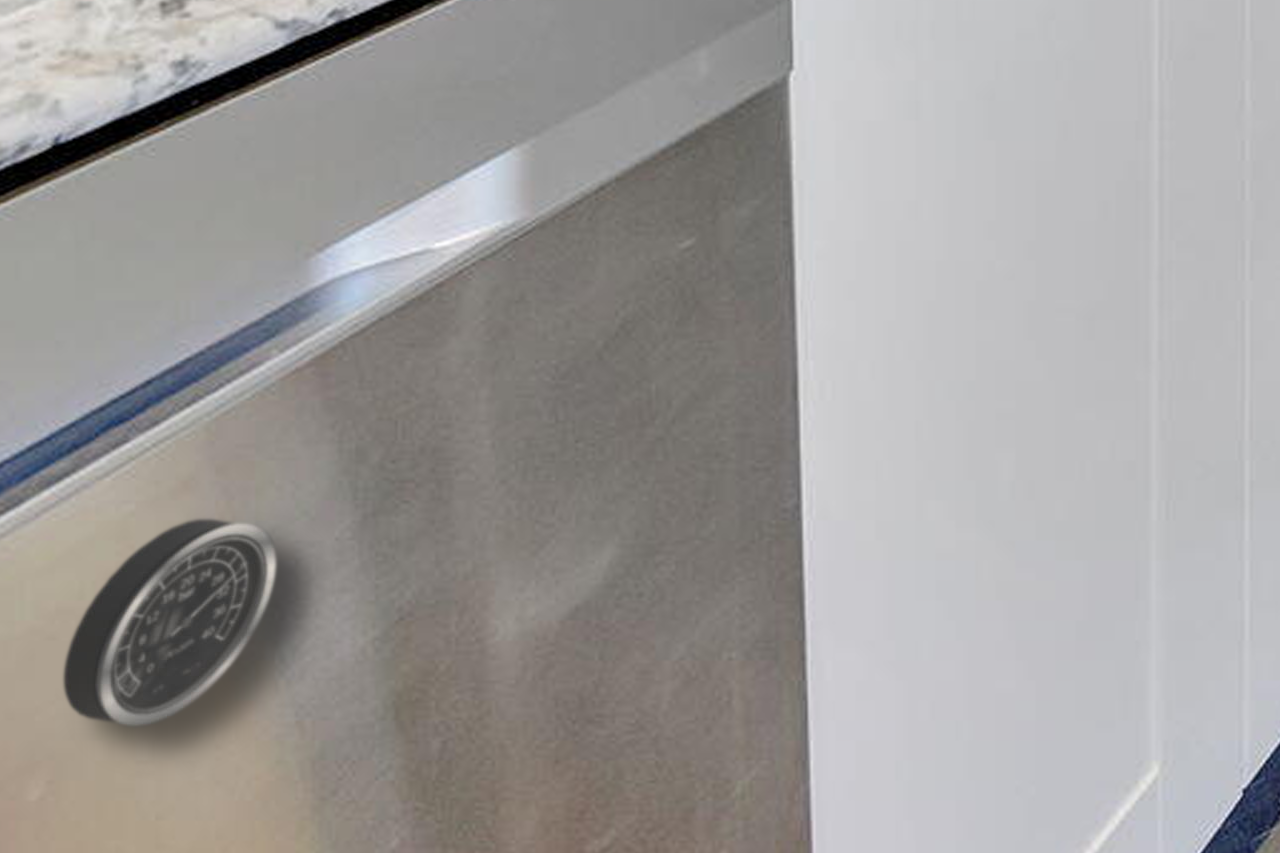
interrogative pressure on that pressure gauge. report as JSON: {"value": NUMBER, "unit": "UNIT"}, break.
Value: {"value": 30, "unit": "bar"}
